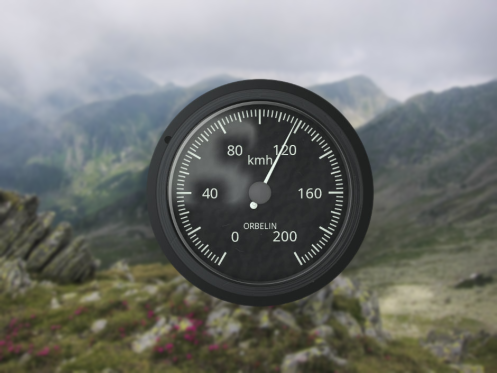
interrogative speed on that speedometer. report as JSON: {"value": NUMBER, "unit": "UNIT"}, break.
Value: {"value": 118, "unit": "km/h"}
